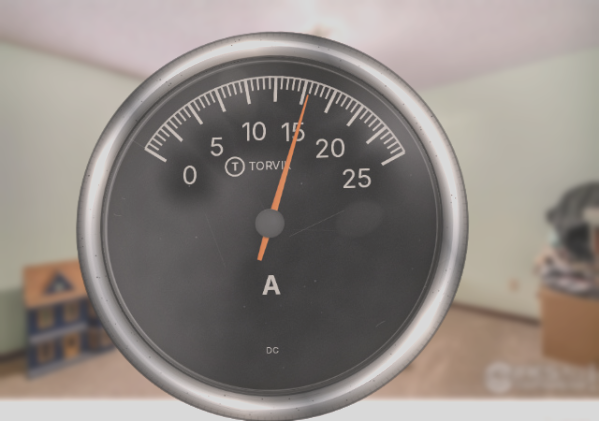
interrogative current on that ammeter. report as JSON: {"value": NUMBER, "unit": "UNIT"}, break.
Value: {"value": 15.5, "unit": "A"}
